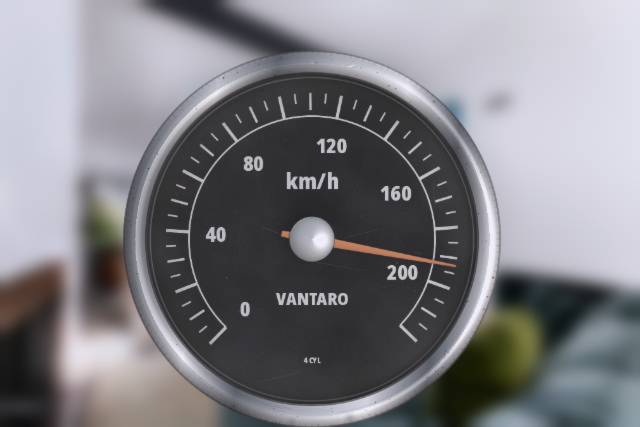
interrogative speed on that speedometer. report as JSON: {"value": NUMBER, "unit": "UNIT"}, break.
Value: {"value": 192.5, "unit": "km/h"}
